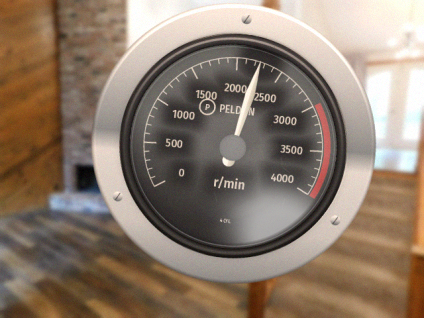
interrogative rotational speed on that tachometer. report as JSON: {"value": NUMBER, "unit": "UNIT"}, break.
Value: {"value": 2250, "unit": "rpm"}
